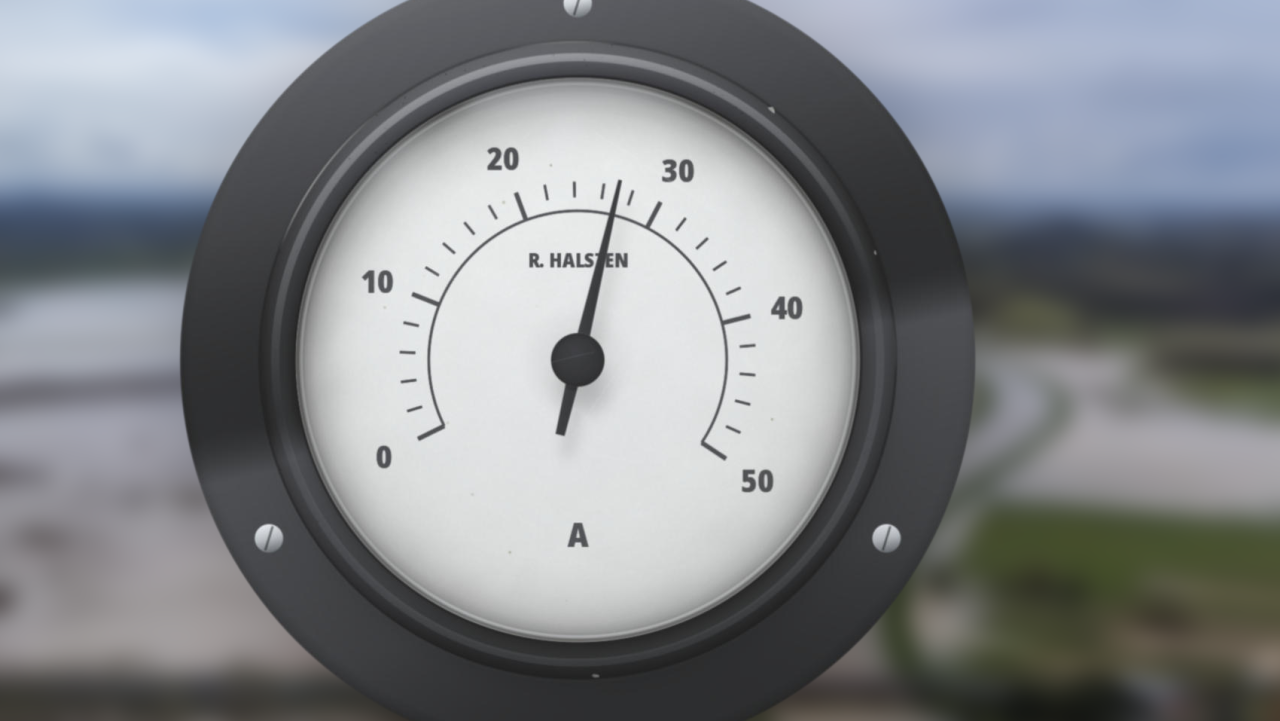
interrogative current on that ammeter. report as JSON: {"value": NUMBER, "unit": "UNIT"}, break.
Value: {"value": 27, "unit": "A"}
